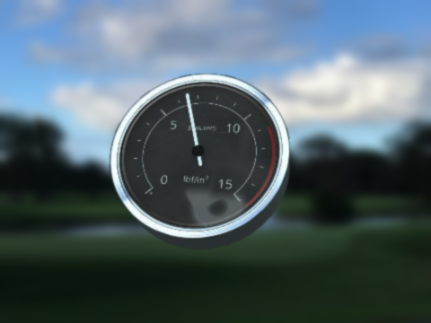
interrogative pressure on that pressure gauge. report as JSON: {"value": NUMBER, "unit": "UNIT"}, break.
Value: {"value": 6.5, "unit": "psi"}
